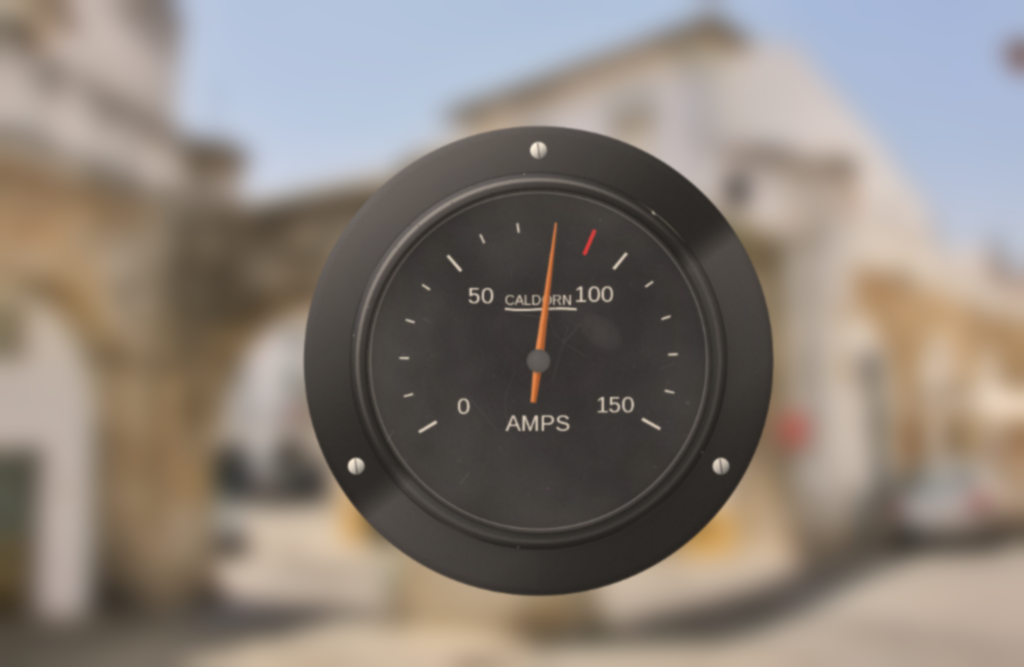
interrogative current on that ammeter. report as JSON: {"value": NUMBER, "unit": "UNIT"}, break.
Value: {"value": 80, "unit": "A"}
